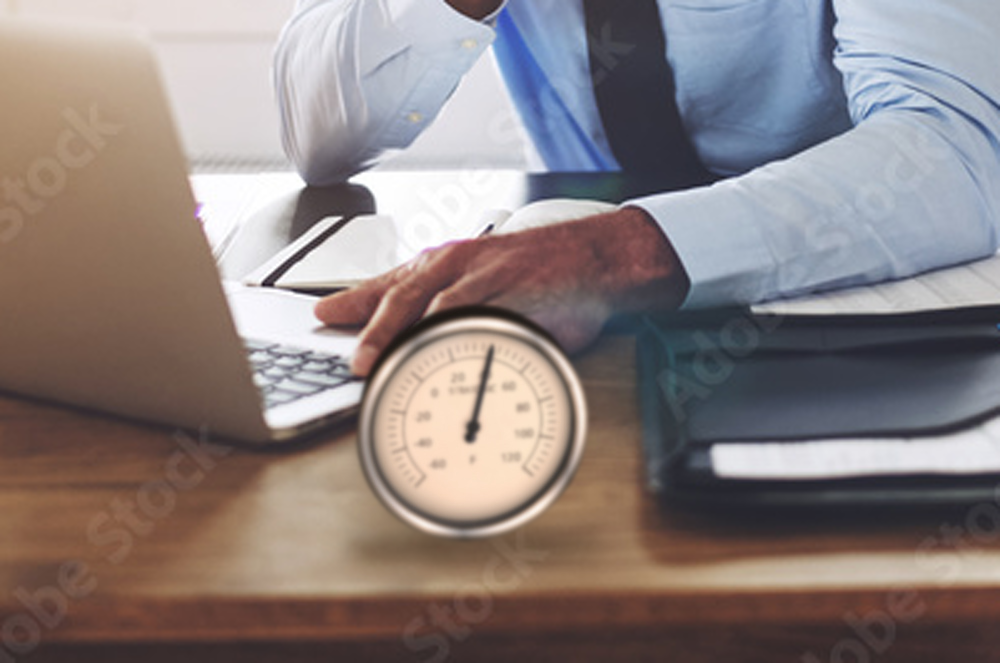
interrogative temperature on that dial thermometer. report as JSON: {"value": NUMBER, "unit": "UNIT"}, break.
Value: {"value": 40, "unit": "°F"}
